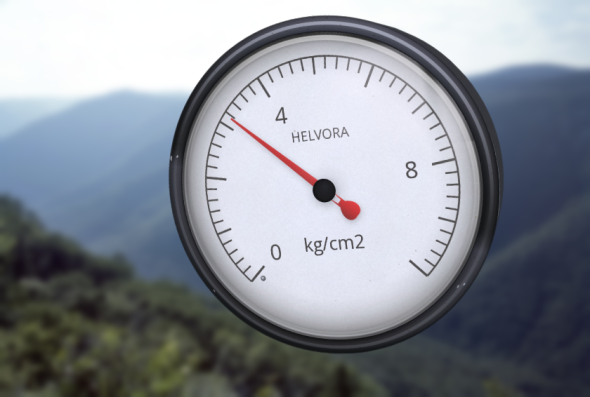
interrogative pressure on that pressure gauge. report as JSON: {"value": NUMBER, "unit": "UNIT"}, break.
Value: {"value": 3.2, "unit": "kg/cm²"}
